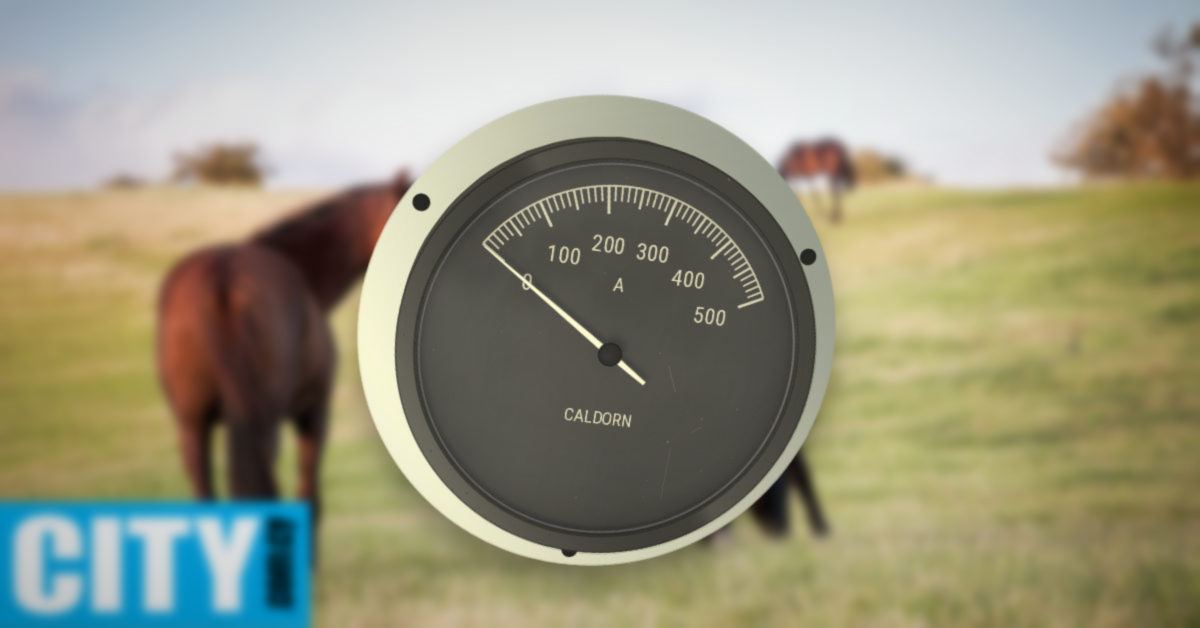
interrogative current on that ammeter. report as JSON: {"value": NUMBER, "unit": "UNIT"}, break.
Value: {"value": 0, "unit": "A"}
